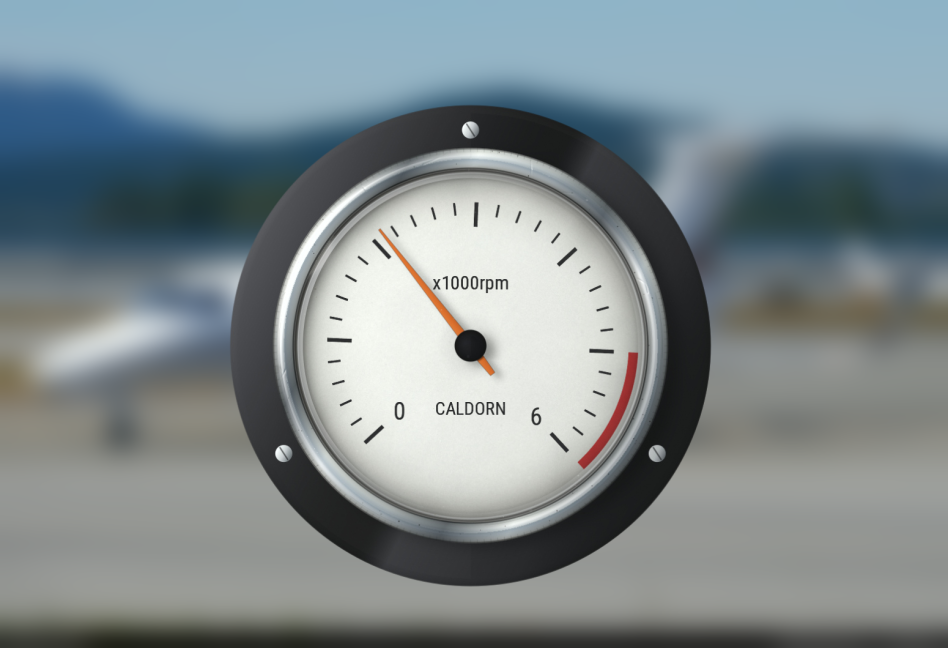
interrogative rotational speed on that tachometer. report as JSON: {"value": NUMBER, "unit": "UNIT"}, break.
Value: {"value": 2100, "unit": "rpm"}
